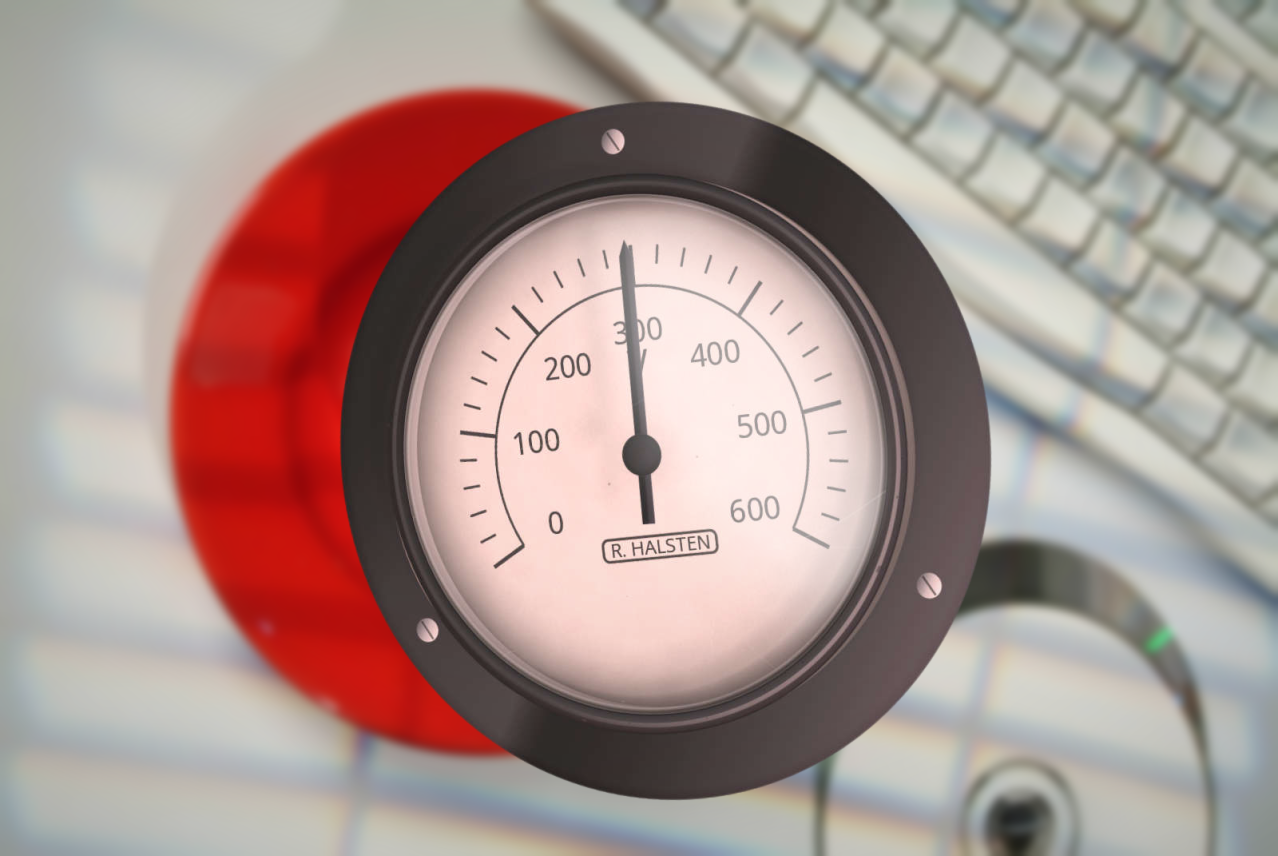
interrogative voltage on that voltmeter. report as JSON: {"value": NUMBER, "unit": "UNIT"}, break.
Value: {"value": 300, "unit": "V"}
